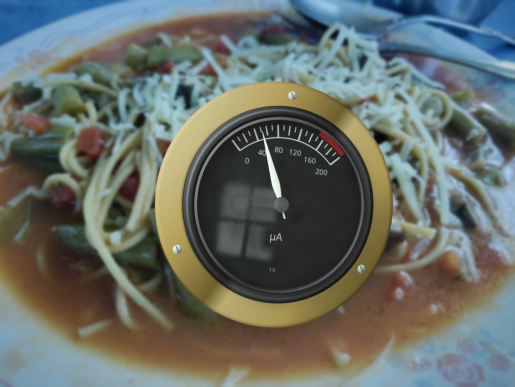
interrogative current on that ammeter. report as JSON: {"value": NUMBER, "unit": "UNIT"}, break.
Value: {"value": 50, "unit": "µA"}
